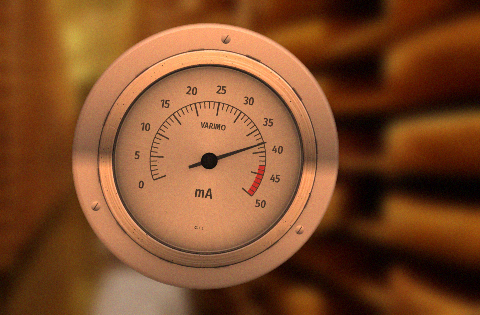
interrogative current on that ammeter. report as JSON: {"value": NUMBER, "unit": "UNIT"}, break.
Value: {"value": 38, "unit": "mA"}
